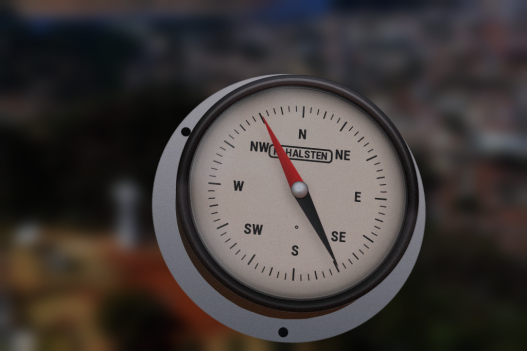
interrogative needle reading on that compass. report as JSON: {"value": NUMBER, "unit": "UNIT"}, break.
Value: {"value": 330, "unit": "°"}
